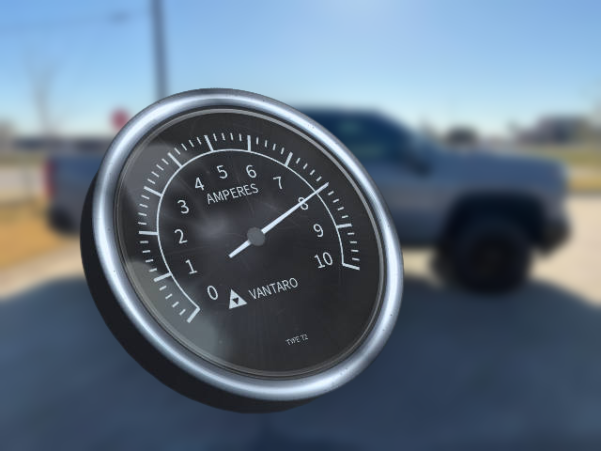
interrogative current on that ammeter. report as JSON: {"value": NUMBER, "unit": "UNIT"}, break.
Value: {"value": 8, "unit": "A"}
